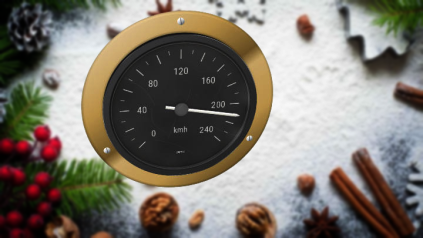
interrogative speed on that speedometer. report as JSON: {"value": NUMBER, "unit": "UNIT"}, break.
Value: {"value": 210, "unit": "km/h"}
